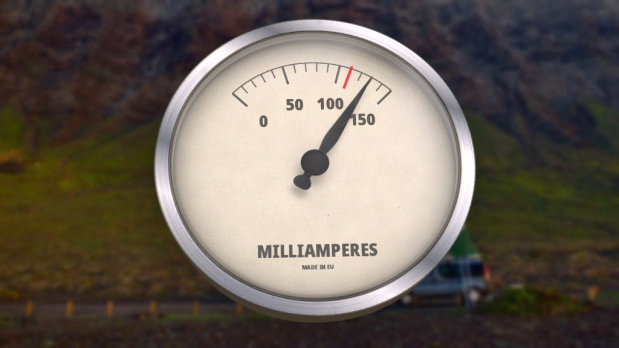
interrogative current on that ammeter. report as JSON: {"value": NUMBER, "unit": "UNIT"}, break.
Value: {"value": 130, "unit": "mA"}
